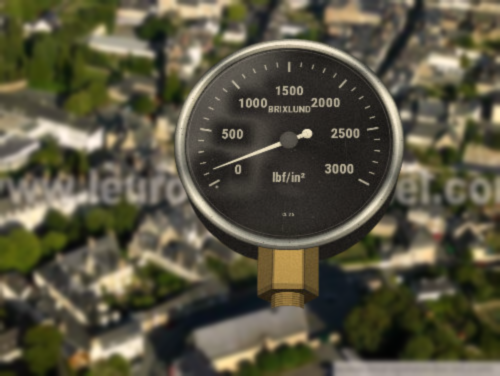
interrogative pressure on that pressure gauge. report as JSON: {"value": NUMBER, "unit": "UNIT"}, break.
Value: {"value": 100, "unit": "psi"}
